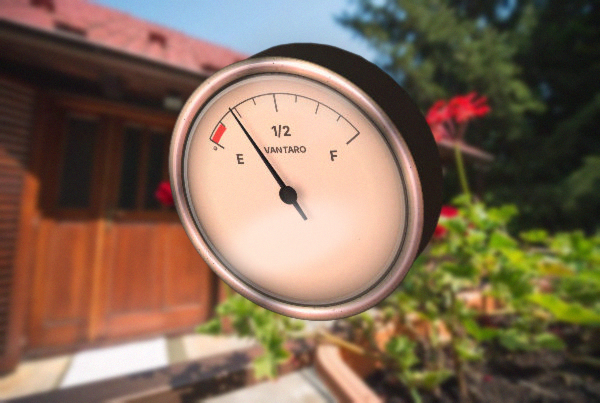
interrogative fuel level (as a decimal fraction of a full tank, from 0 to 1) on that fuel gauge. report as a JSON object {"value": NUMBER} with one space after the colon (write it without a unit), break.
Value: {"value": 0.25}
